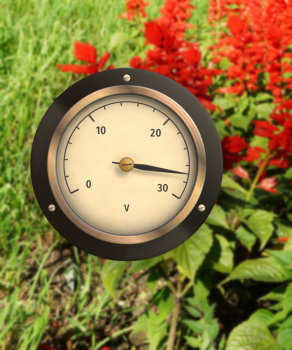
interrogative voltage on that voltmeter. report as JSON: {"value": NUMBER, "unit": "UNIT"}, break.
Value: {"value": 27, "unit": "V"}
